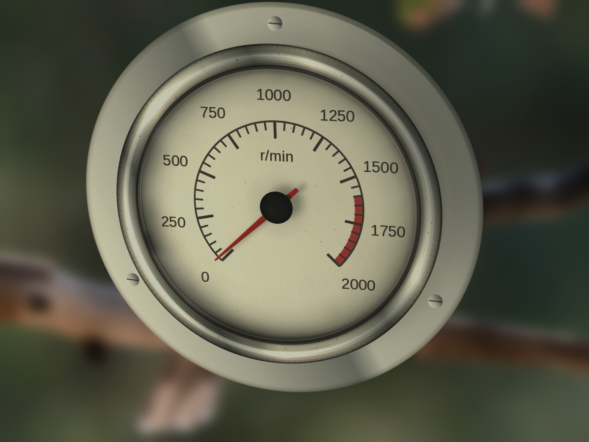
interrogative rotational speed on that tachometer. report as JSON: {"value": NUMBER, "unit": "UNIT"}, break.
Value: {"value": 25, "unit": "rpm"}
